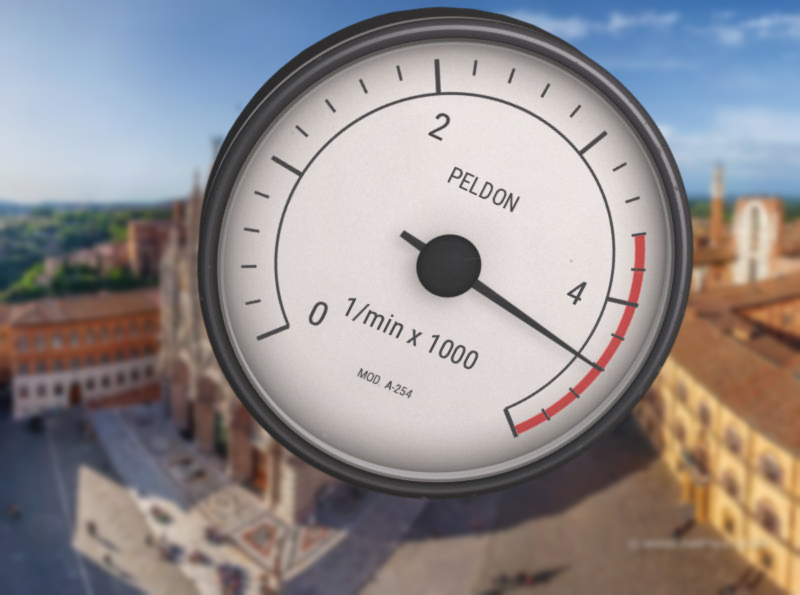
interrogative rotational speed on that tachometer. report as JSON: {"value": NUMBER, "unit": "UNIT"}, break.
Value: {"value": 4400, "unit": "rpm"}
